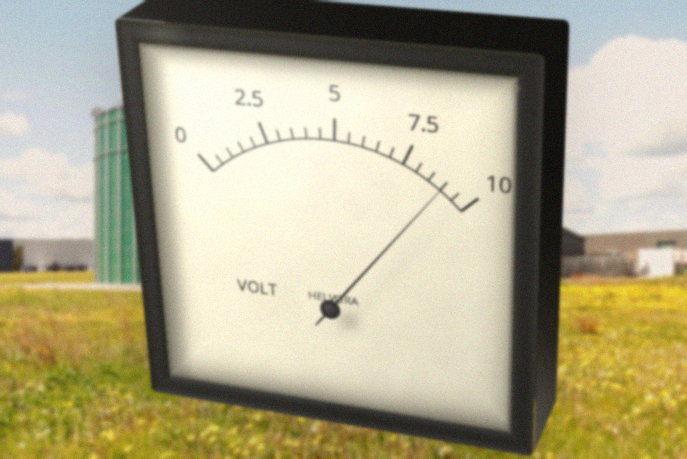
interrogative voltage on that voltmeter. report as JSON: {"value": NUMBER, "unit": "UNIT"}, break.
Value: {"value": 9, "unit": "V"}
